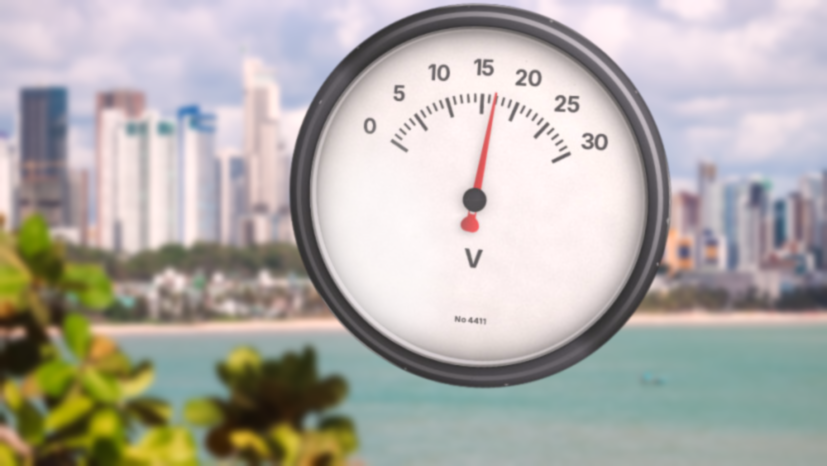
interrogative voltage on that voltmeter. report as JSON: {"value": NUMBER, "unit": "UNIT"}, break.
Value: {"value": 17, "unit": "V"}
